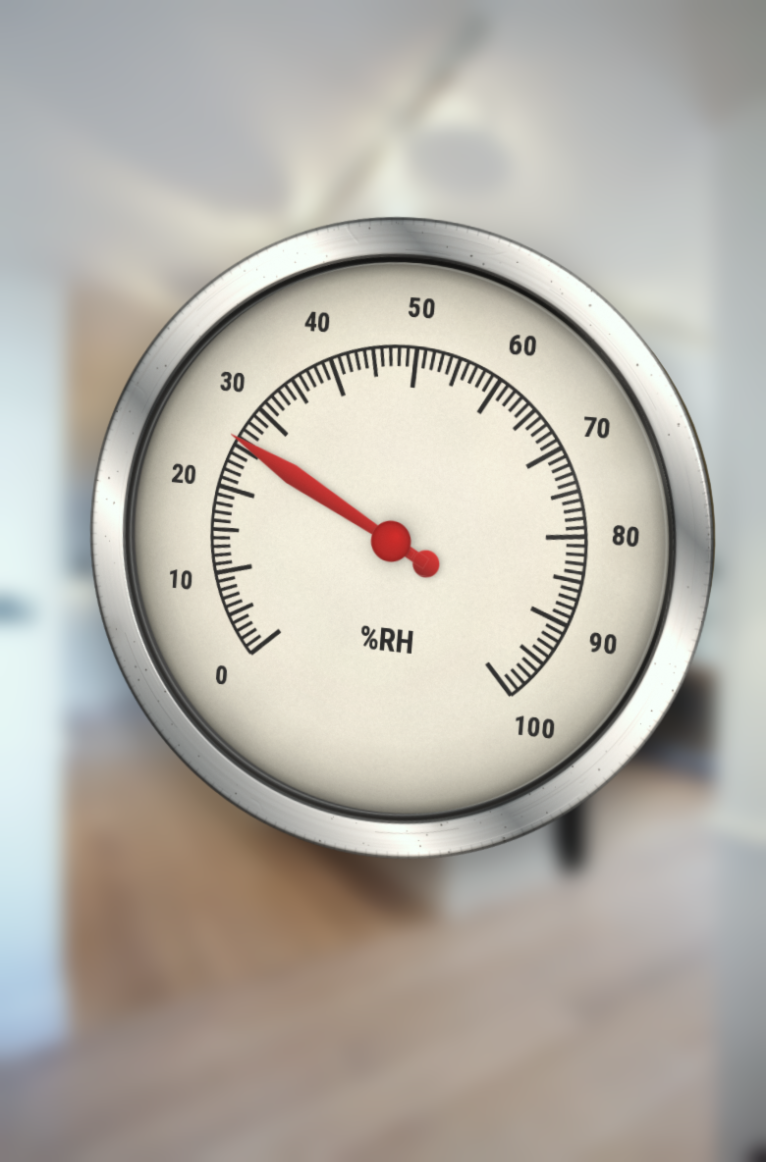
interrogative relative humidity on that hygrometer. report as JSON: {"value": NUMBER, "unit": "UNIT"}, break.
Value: {"value": 26, "unit": "%"}
